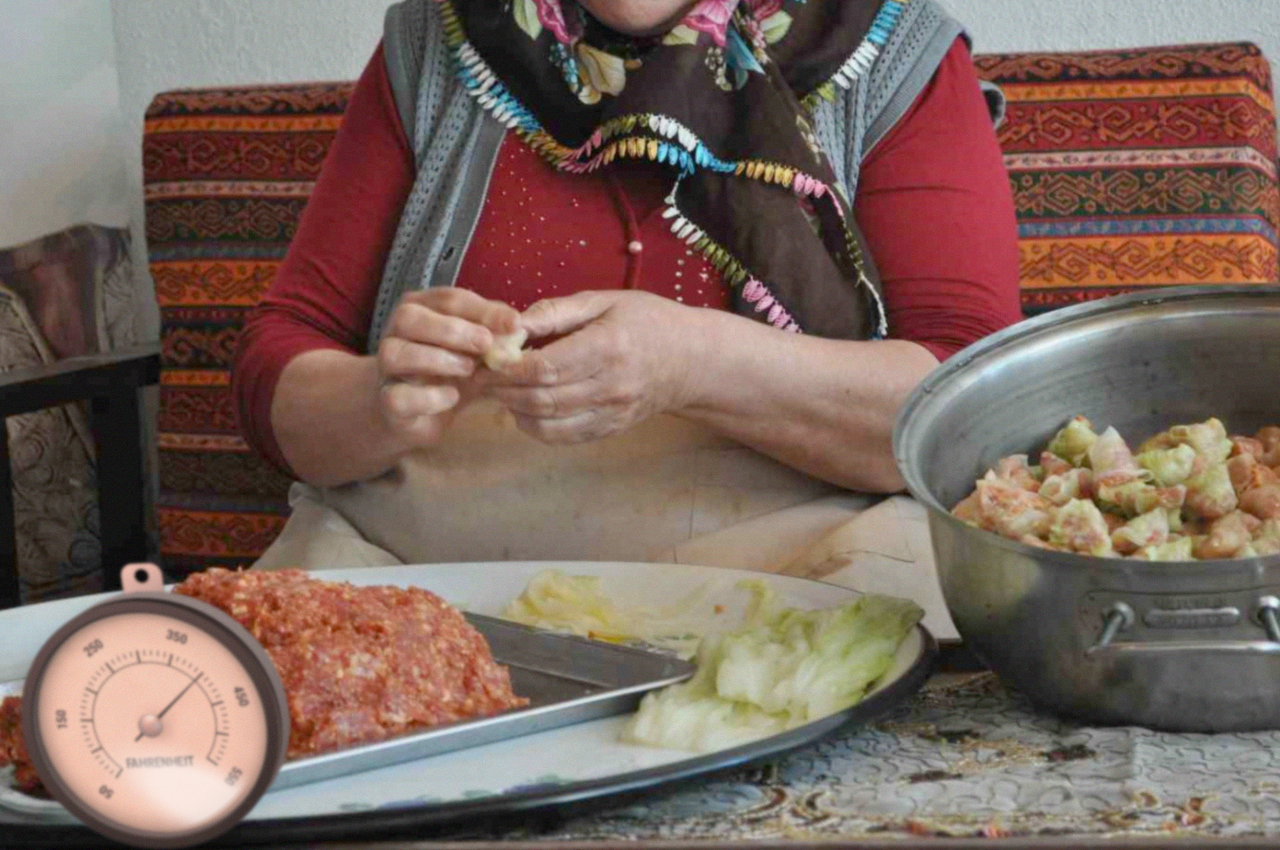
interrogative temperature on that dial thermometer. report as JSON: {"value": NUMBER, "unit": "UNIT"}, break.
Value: {"value": 400, "unit": "°F"}
